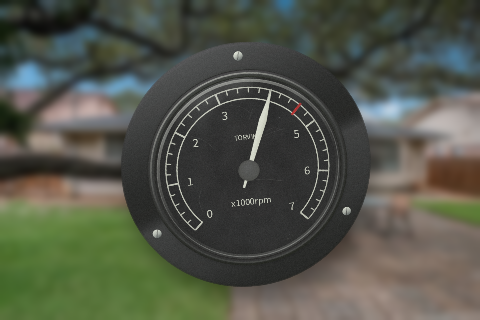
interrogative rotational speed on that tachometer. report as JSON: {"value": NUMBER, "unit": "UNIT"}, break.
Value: {"value": 4000, "unit": "rpm"}
